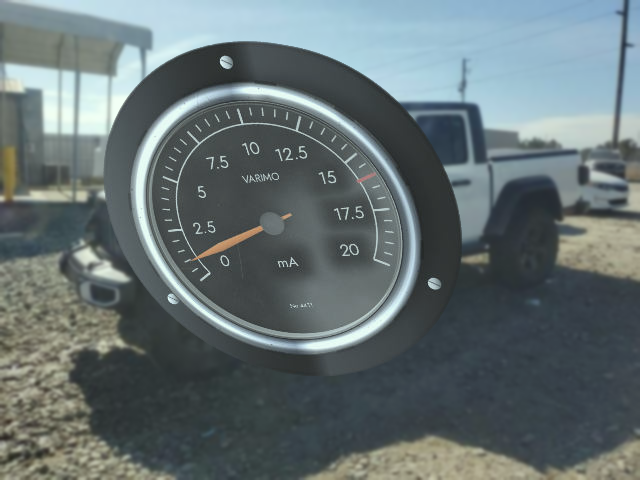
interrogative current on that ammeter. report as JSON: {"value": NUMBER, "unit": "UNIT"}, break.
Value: {"value": 1, "unit": "mA"}
